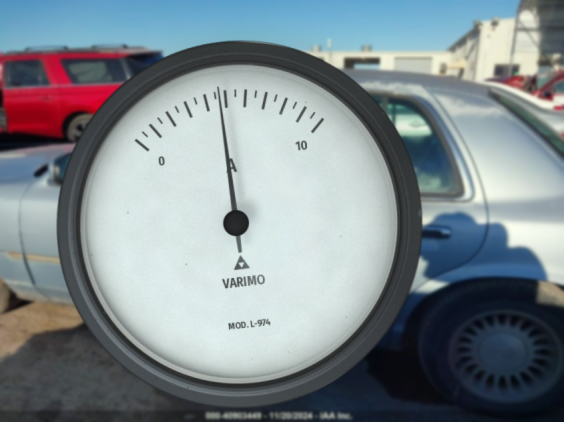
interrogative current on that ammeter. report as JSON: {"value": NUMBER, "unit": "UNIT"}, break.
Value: {"value": 4.75, "unit": "A"}
